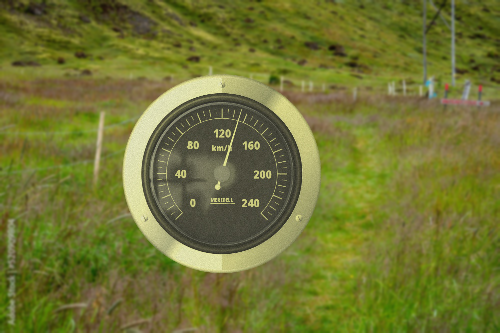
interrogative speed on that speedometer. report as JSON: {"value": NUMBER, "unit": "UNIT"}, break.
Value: {"value": 135, "unit": "km/h"}
